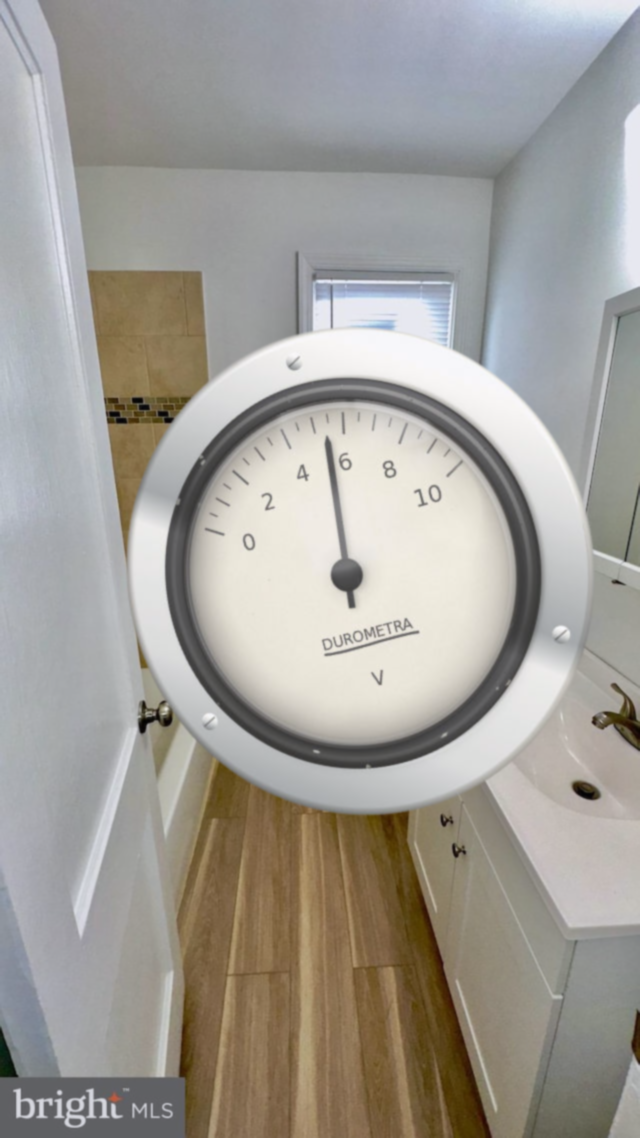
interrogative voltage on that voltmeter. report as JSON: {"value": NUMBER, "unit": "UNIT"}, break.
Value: {"value": 5.5, "unit": "V"}
